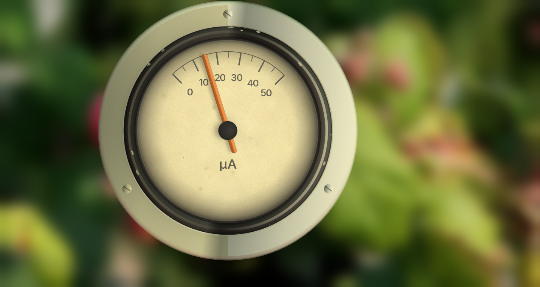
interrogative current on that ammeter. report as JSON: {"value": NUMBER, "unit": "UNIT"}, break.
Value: {"value": 15, "unit": "µA"}
